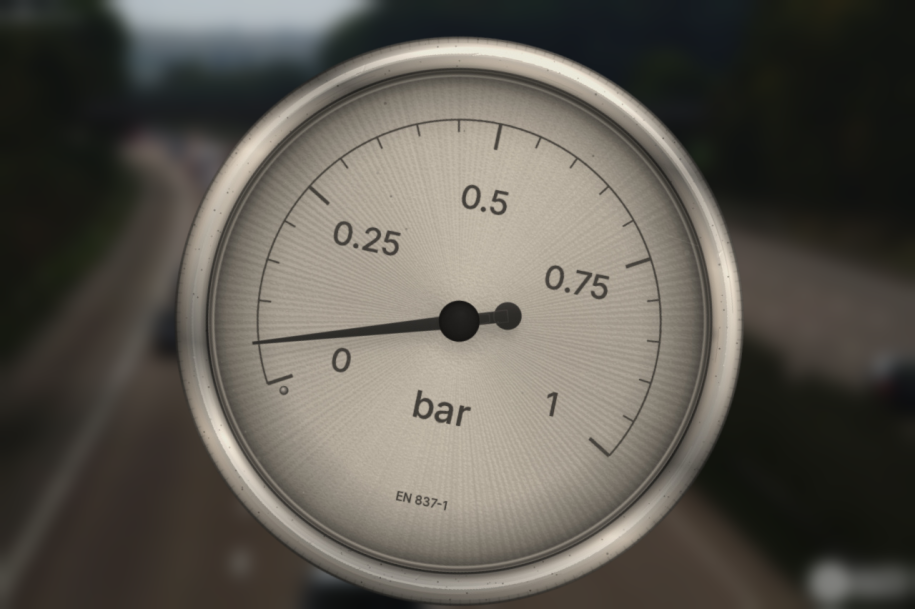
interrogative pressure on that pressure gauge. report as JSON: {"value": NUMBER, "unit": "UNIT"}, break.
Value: {"value": 0.05, "unit": "bar"}
